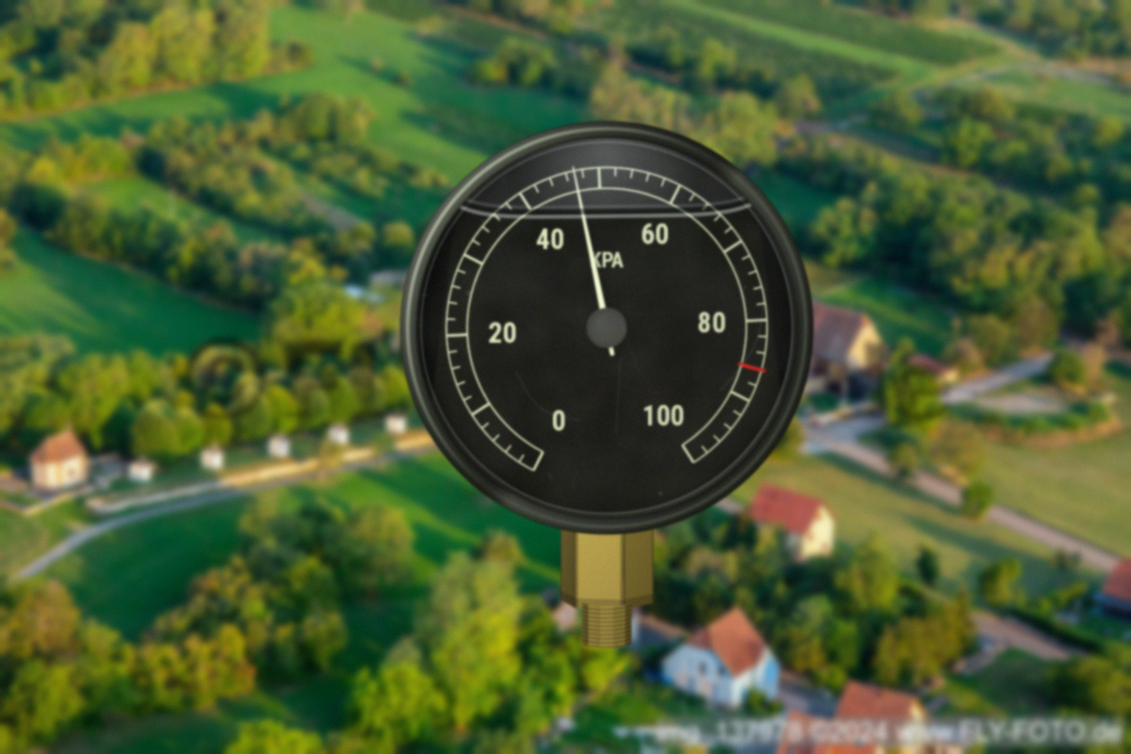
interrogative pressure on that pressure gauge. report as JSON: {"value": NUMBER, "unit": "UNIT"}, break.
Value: {"value": 47, "unit": "kPa"}
